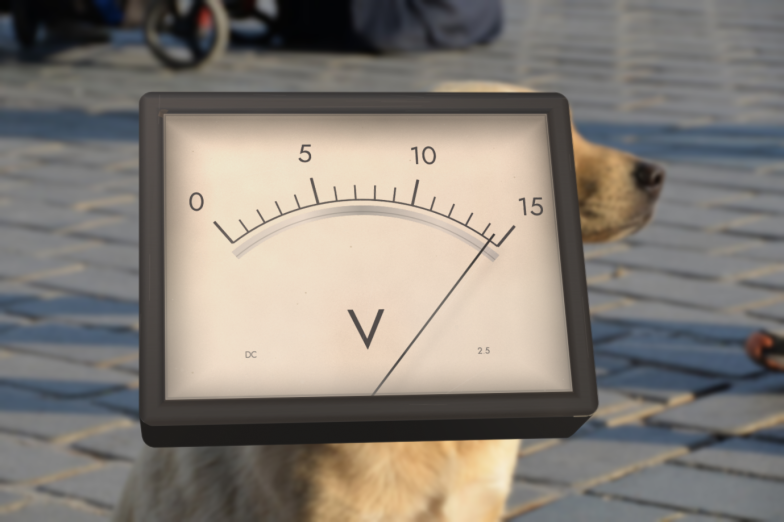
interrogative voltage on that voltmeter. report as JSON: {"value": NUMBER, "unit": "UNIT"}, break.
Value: {"value": 14.5, "unit": "V"}
